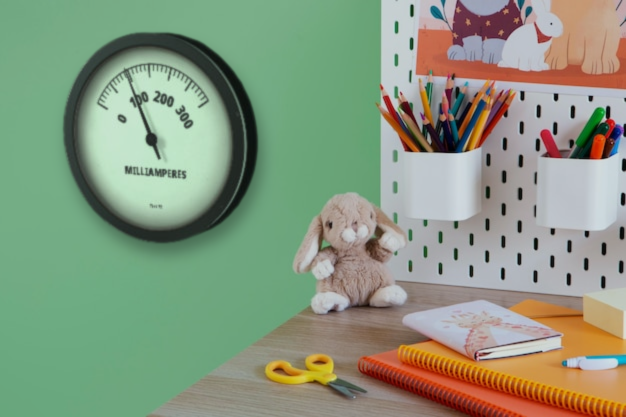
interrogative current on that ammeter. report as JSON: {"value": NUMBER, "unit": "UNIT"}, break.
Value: {"value": 100, "unit": "mA"}
